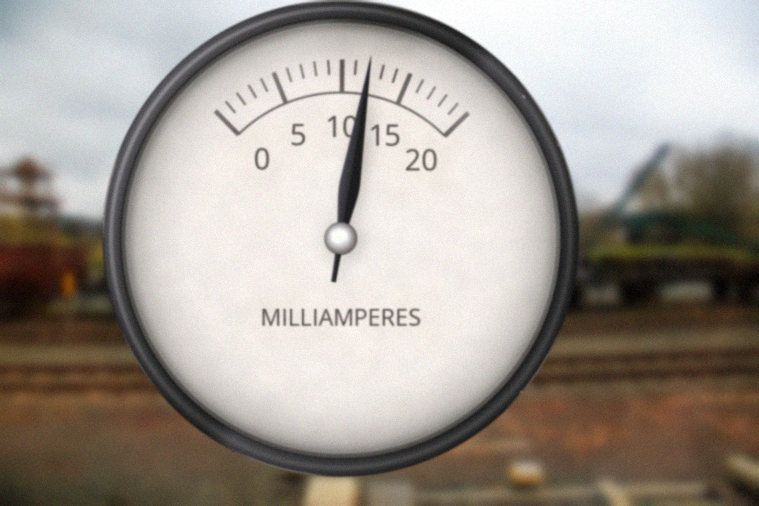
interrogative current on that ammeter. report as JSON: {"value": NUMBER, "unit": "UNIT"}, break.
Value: {"value": 12, "unit": "mA"}
